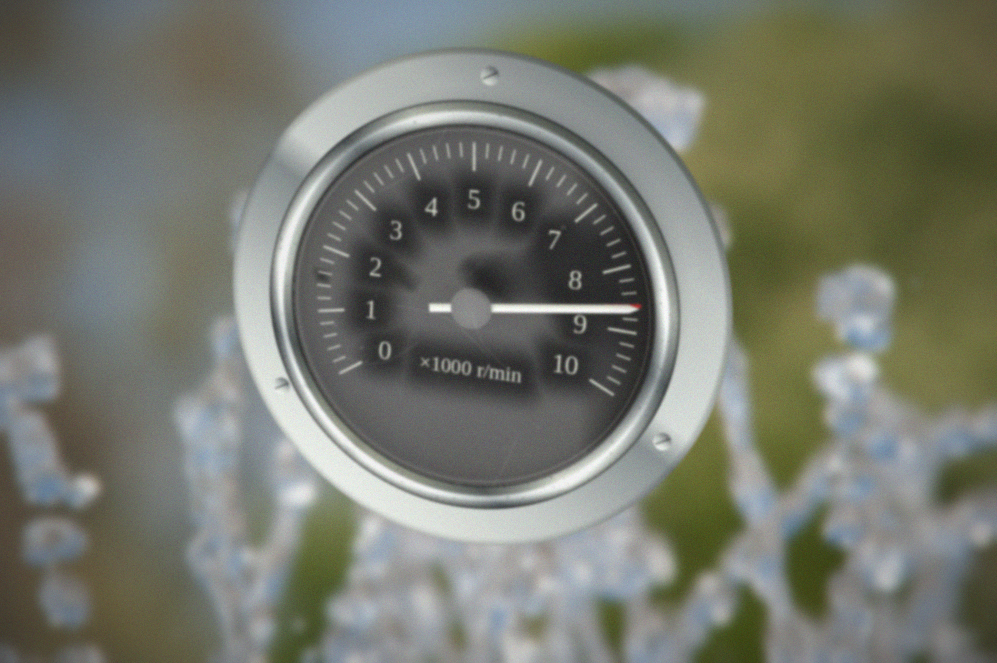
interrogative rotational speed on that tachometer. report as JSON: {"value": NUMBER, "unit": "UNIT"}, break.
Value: {"value": 8600, "unit": "rpm"}
